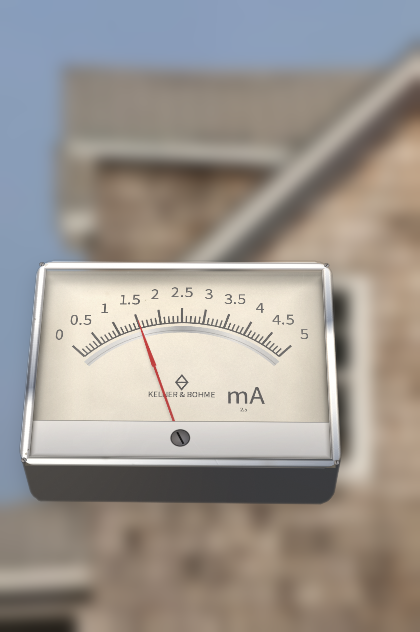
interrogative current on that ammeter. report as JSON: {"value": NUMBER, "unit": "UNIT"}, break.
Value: {"value": 1.5, "unit": "mA"}
